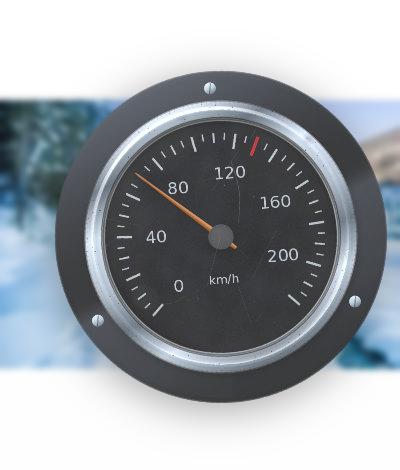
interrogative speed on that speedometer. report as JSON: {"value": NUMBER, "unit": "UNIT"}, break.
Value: {"value": 70, "unit": "km/h"}
